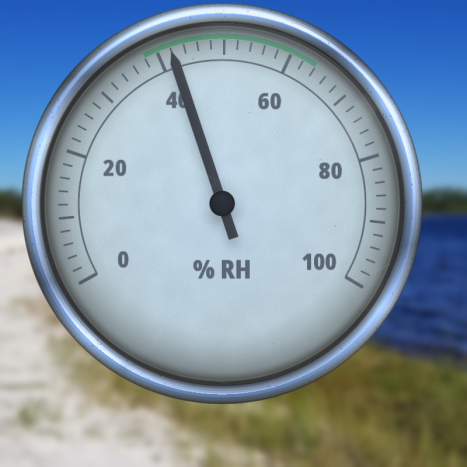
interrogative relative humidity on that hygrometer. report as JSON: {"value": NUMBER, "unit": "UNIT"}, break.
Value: {"value": 42, "unit": "%"}
